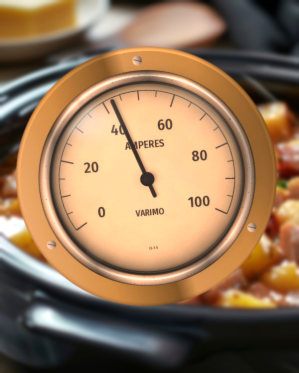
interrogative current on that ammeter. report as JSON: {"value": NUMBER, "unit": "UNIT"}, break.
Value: {"value": 42.5, "unit": "A"}
